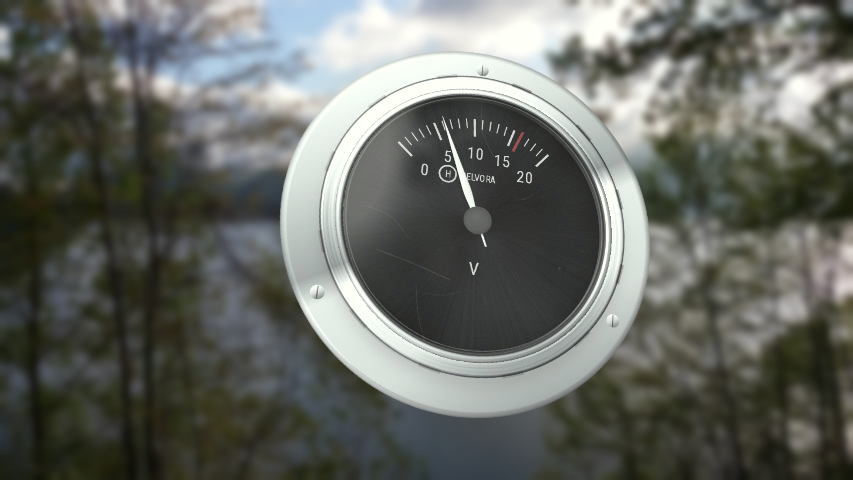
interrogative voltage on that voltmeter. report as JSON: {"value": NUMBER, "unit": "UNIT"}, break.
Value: {"value": 6, "unit": "V"}
